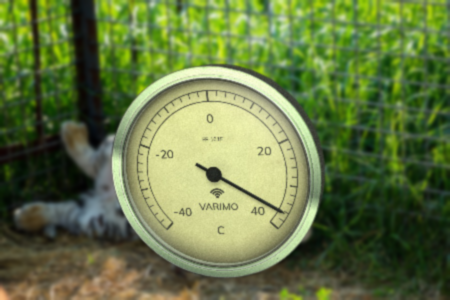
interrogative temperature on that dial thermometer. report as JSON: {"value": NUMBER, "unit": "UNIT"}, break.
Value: {"value": 36, "unit": "°C"}
